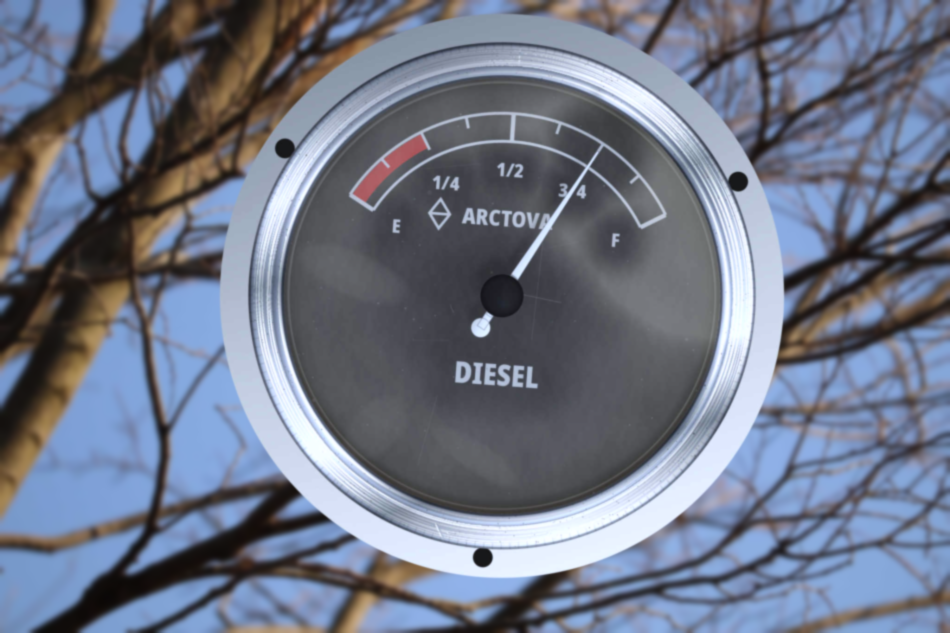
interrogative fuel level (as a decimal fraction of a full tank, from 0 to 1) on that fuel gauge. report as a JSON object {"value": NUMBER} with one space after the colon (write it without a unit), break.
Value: {"value": 0.75}
